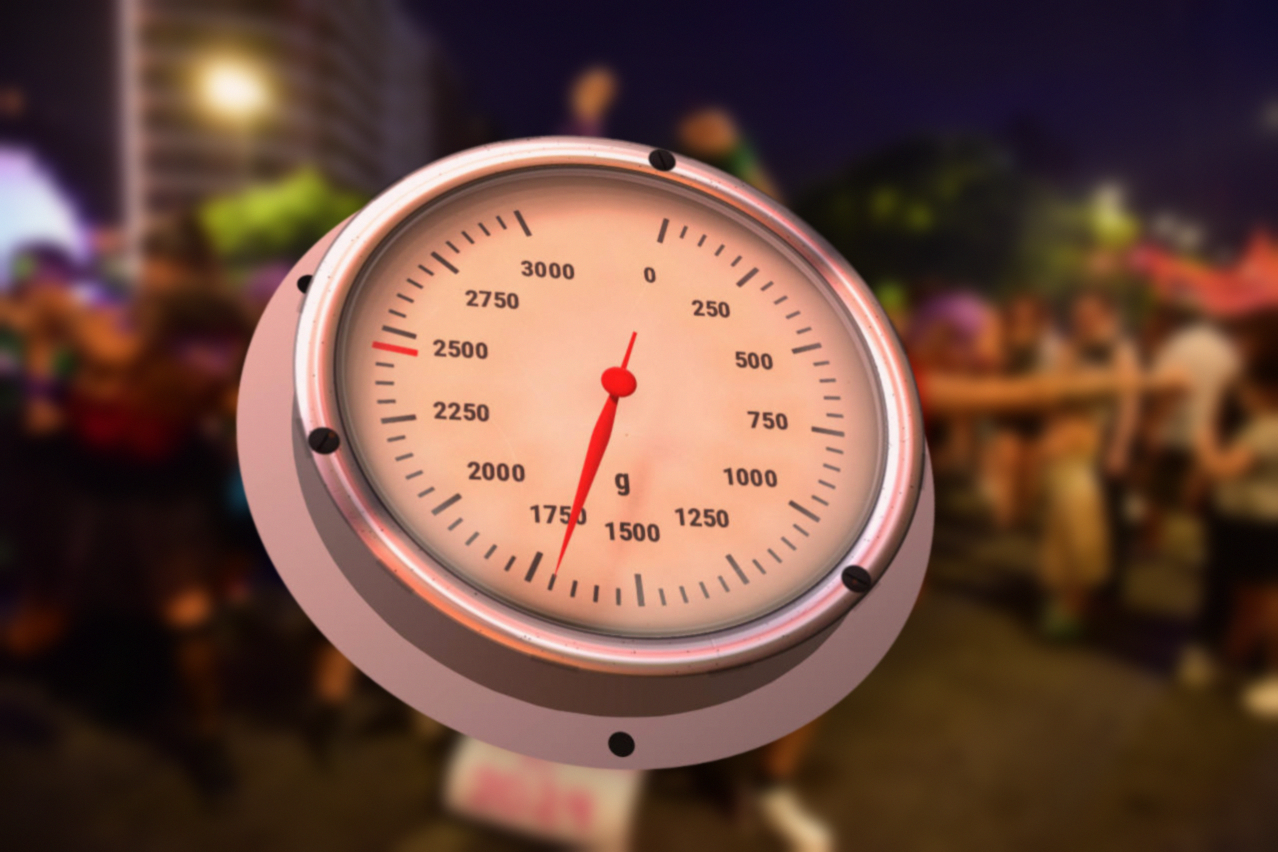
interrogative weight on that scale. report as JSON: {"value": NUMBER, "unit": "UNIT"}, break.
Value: {"value": 1700, "unit": "g"}
